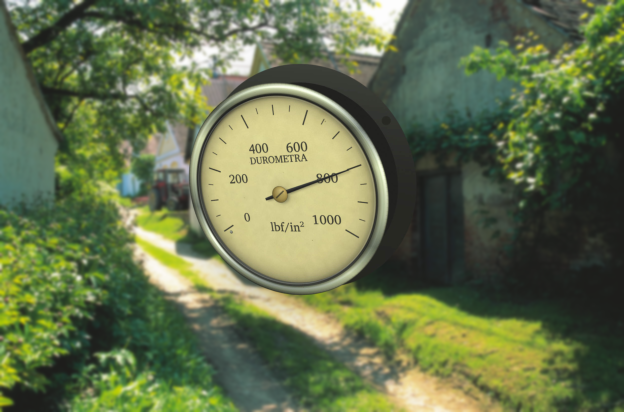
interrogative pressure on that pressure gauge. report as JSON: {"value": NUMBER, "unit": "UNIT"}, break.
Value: {"value": 800, "unit": "psi"}
